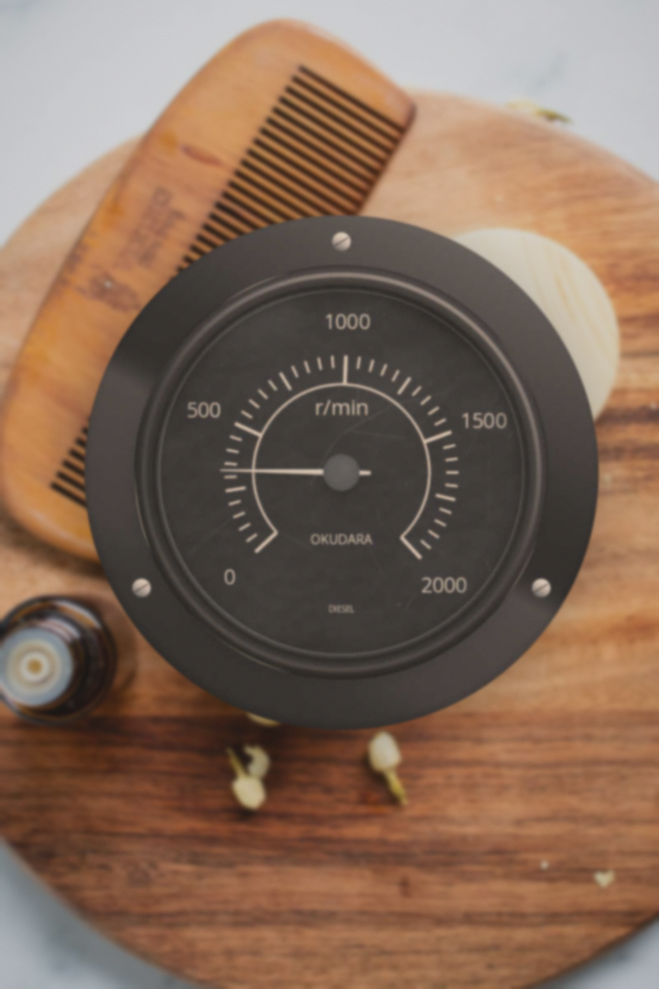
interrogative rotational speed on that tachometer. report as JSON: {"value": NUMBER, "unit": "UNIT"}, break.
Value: {"value": 325, "unit": "rpm"}
